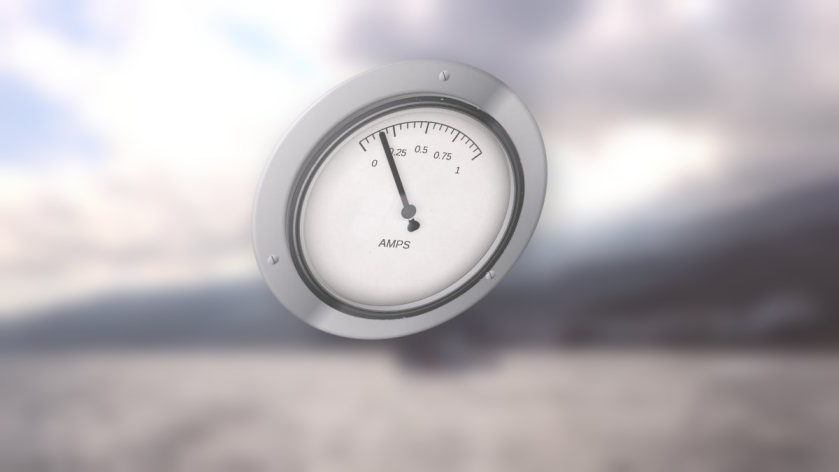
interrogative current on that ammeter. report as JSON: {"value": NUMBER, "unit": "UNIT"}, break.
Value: {"value": 0.15, "unit": "A"}
